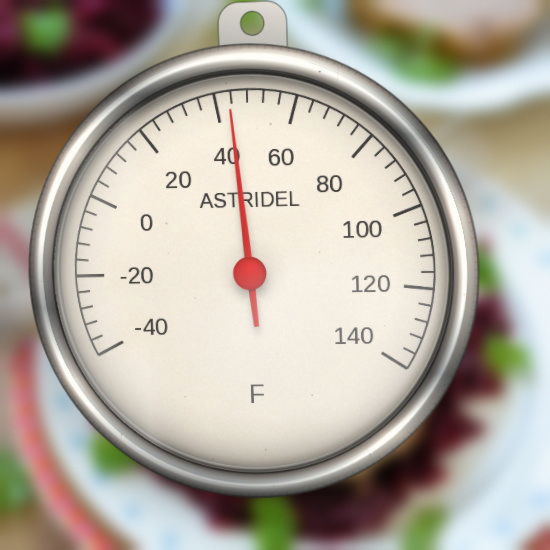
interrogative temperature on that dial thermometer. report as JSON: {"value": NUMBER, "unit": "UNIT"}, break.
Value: {"value": 44, "unit": "°F"}
